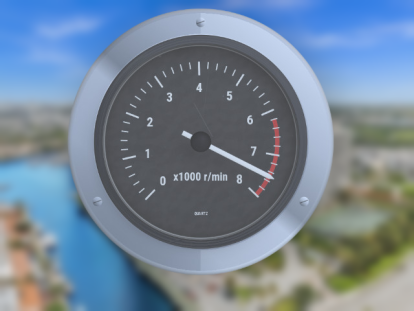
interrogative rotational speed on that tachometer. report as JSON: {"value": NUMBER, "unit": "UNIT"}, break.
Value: {"value": 7500, "unit": "rpm"}
